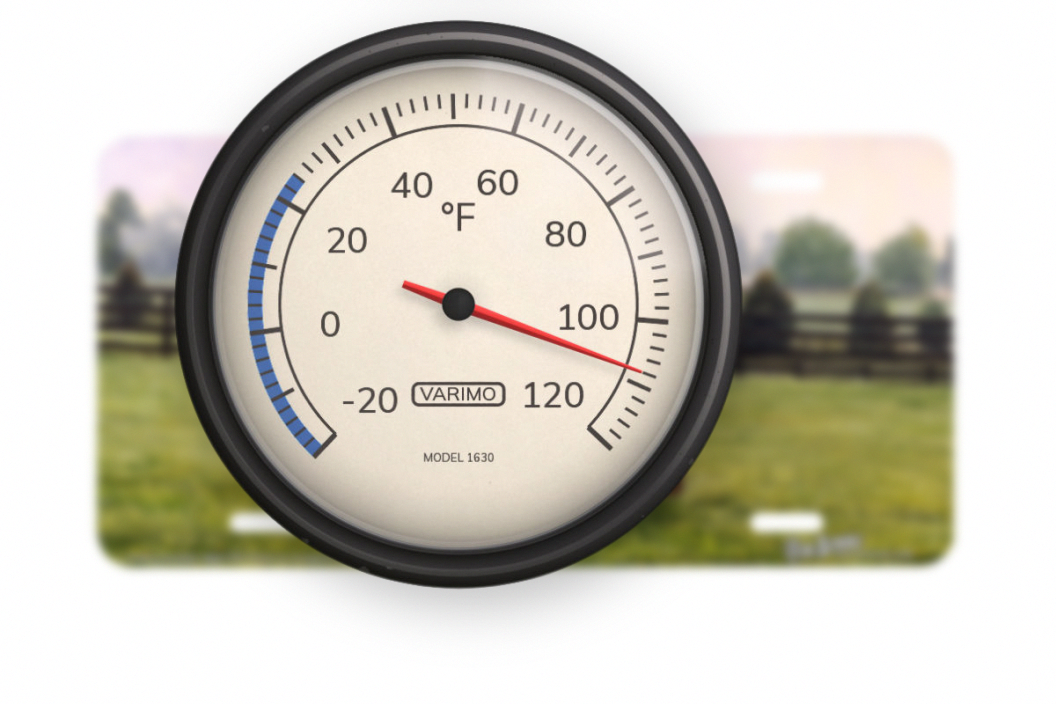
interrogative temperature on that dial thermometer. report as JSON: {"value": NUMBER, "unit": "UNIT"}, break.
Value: {"value": 108, "unit": "°F"}
